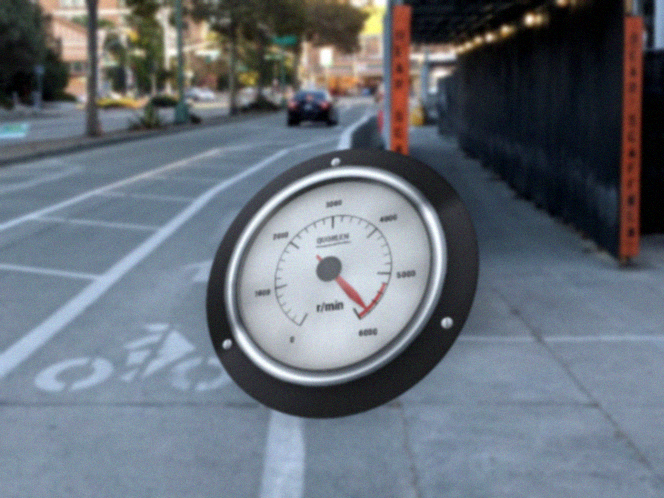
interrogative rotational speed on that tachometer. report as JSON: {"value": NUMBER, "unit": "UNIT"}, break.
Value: {"value": 5800, "unit": "rpm"}
